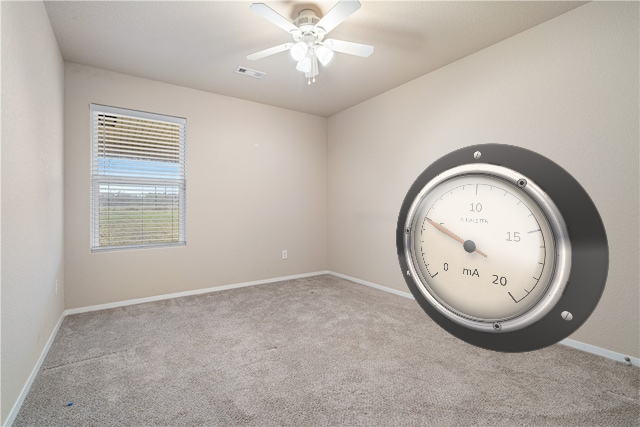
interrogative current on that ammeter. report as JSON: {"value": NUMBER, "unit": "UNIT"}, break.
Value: {"value": 5, "unit": "mA"}
